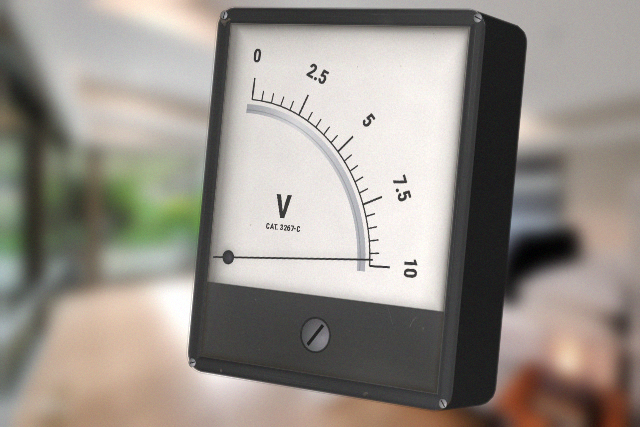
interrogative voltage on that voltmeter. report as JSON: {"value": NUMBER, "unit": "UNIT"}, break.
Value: {"value": 9.75, "unit": "V"}
